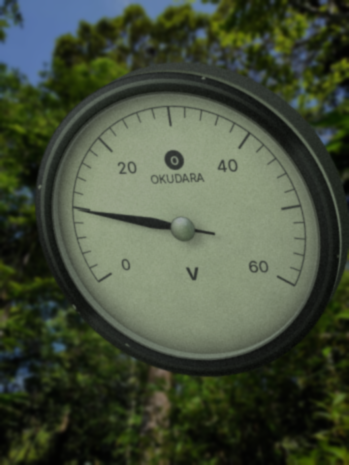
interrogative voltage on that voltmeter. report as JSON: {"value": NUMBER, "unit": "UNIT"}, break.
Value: {"value": 10, "unit": "V"}
